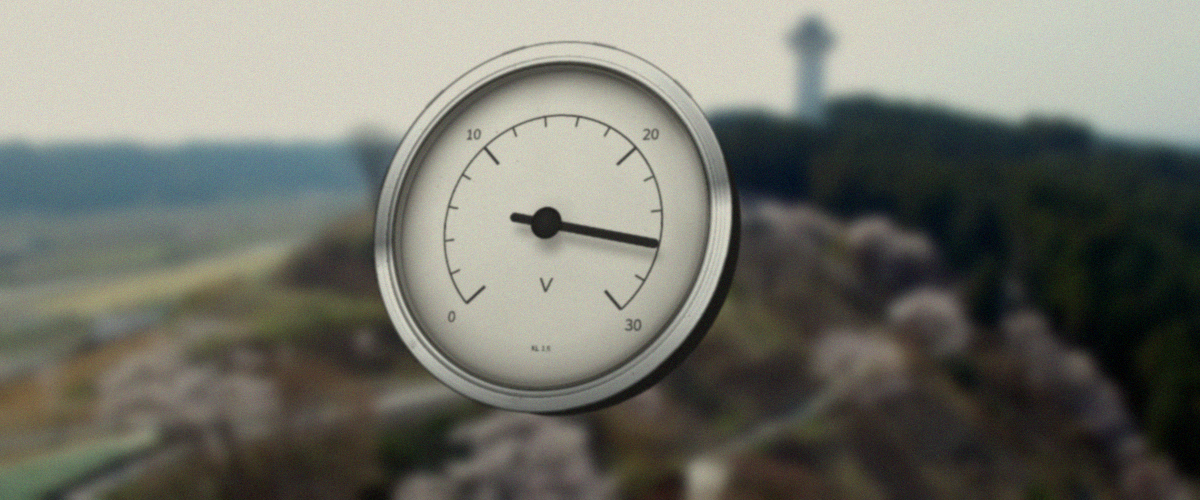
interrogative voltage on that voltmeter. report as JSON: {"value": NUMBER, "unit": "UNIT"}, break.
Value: {"value": 26, "unit": "V"}
